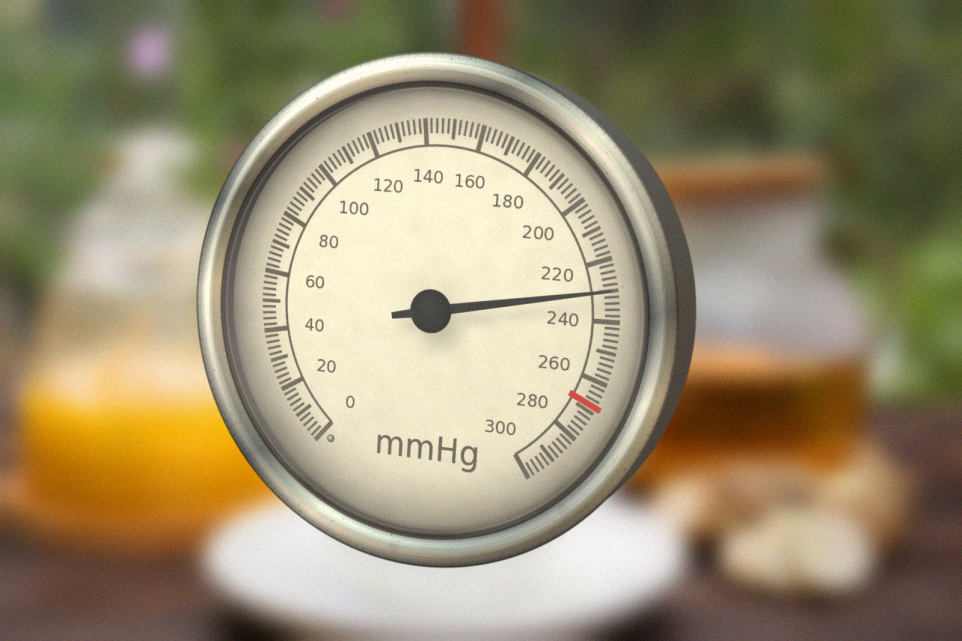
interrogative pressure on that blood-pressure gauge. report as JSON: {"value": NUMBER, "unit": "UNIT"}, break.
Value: {"value": 230, "unit": "mmHg"}
